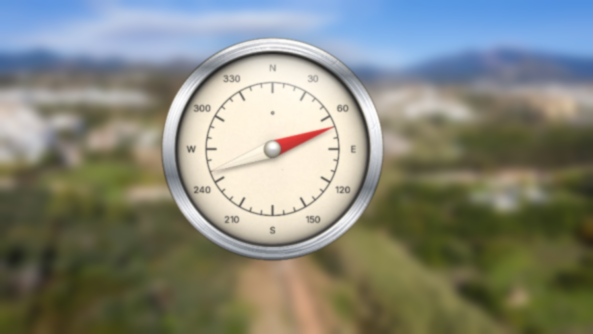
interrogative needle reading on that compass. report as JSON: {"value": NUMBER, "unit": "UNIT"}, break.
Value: {"value": 70, "unit": "°"}
